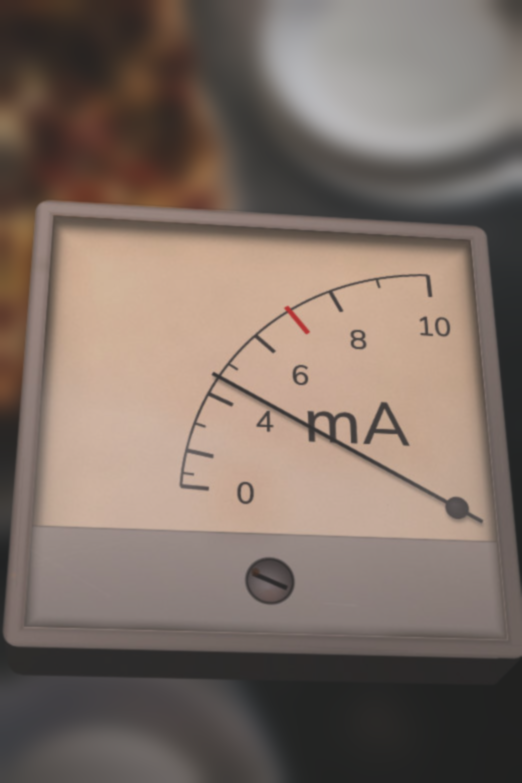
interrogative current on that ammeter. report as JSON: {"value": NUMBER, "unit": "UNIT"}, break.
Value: {"value": 4.5, "unit": "mA"}
